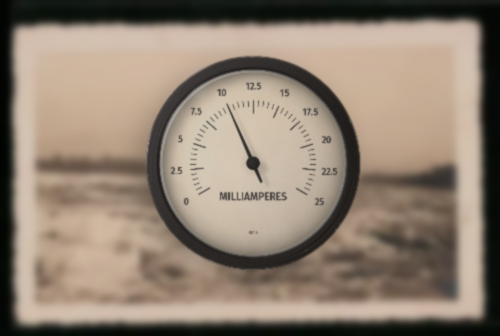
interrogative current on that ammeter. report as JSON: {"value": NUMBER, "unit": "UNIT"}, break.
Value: {"value": 10, "unit": "mA"}
